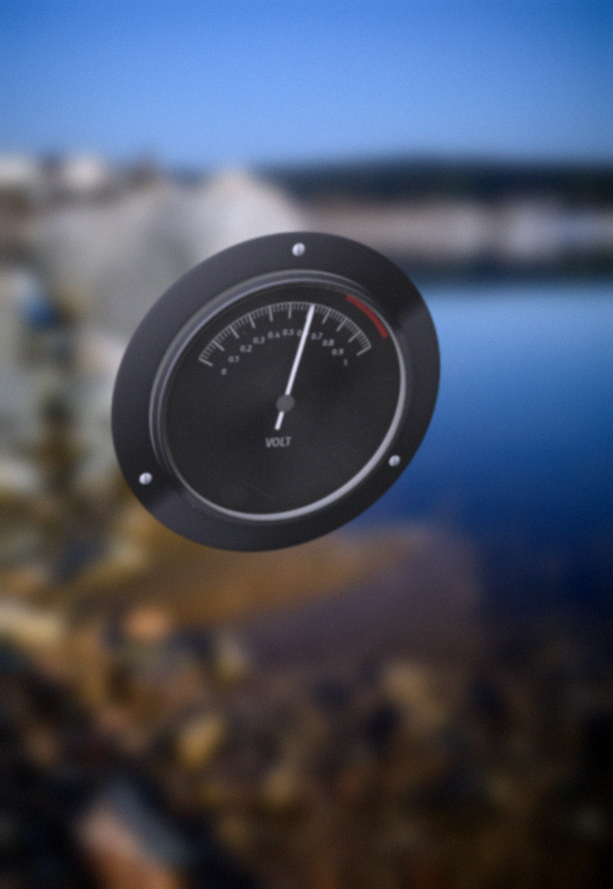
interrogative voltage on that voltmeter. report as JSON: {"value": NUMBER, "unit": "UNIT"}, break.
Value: {"value": 0.6, "unit": "V"}
